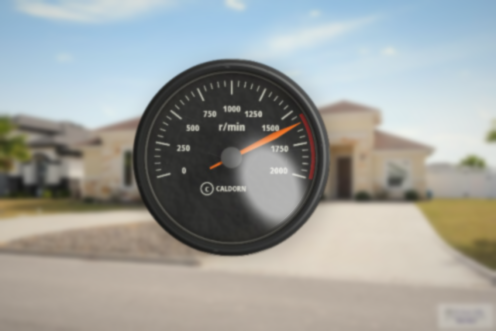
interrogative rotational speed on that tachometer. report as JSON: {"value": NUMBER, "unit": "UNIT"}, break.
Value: {"value": 1600, "unit": "rpm"}
